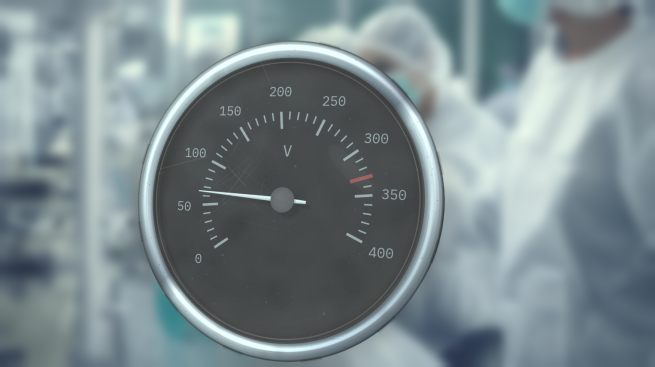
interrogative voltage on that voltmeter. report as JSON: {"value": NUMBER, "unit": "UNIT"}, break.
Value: {"value": 65, "unit": "V"}
